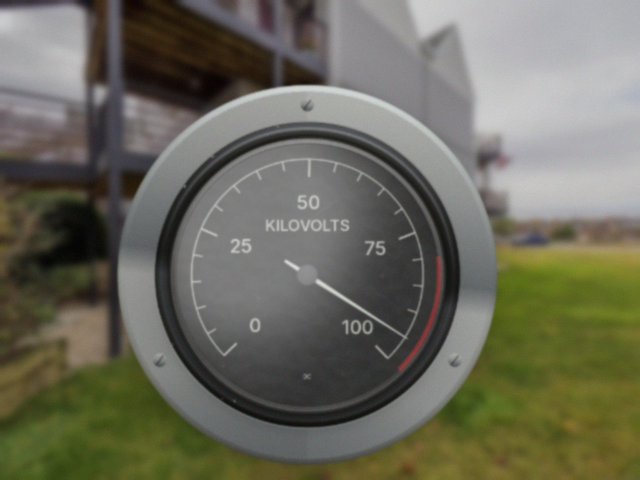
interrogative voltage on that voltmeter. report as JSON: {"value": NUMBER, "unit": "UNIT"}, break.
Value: {"value": 95, "unit": "kV"}
